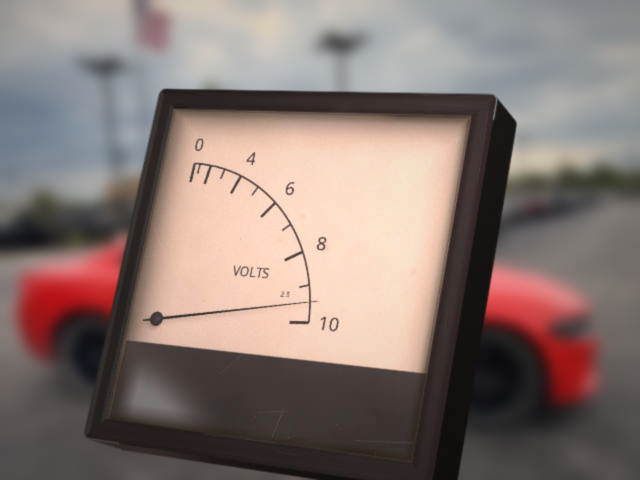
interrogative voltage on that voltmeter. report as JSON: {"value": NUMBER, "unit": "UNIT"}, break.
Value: {"value": 9.5, "unit": "V"}
